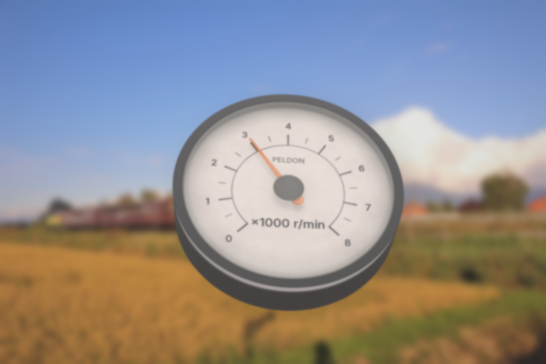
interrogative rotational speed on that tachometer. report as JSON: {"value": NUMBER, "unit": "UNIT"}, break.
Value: {"value": 3000, "unit": "rpm"}
